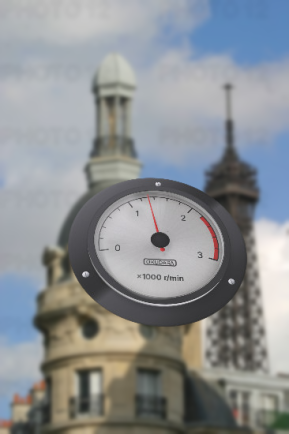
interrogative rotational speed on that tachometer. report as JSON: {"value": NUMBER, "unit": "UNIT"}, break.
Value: {"value": 1300, "unit": "rpm"}
